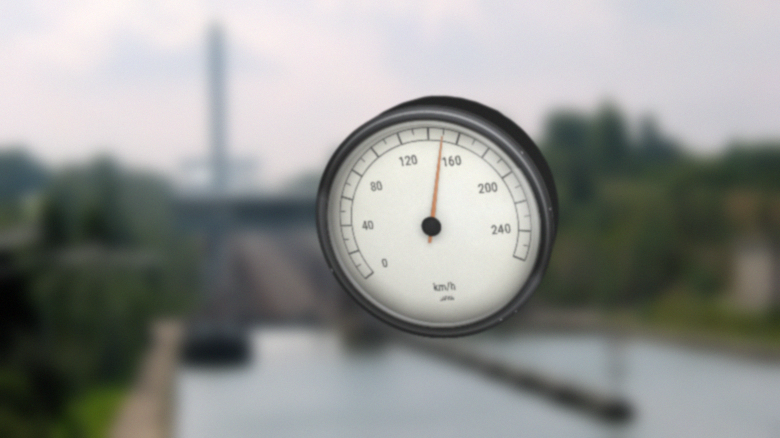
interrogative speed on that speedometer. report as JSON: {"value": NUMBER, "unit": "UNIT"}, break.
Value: {"value": 150, "unit": "km/h"}
